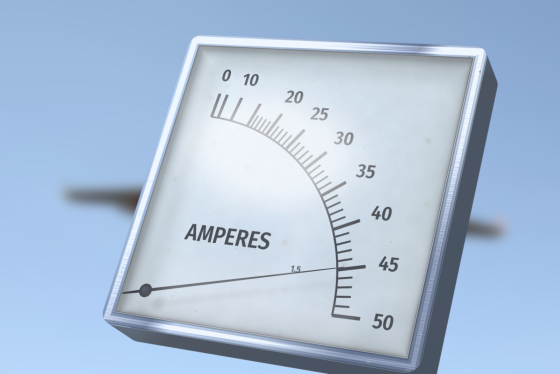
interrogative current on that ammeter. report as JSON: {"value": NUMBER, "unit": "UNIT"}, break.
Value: {"value": 45, "unit": "A"}
